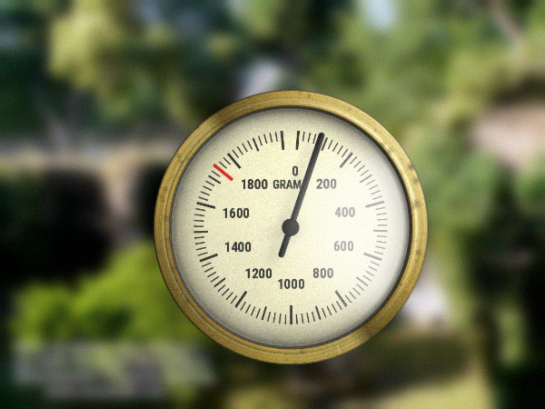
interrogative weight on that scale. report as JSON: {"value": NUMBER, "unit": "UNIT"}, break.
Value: {"value": 80, "unit": "g"}
